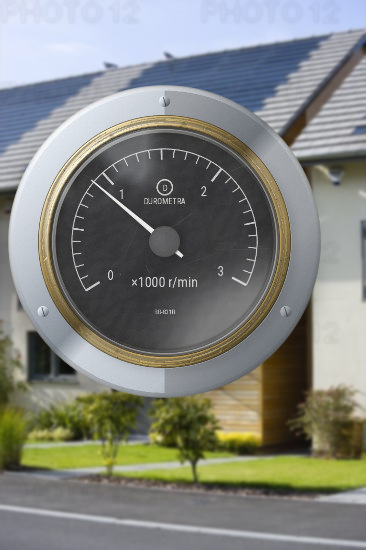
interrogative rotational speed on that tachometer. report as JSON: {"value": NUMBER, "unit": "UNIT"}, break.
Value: {"value": 900, "unit": "rpm"}
